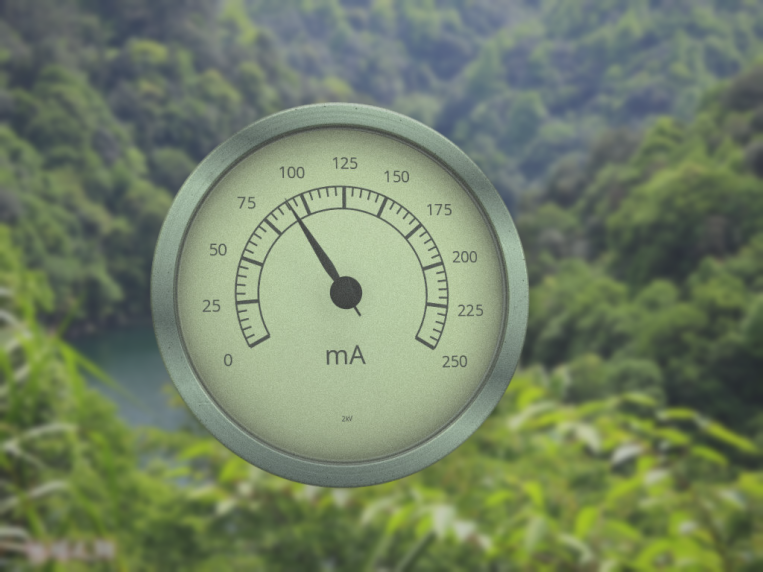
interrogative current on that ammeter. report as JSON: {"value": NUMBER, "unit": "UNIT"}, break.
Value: {"value": 90, "unit": "mA"}
